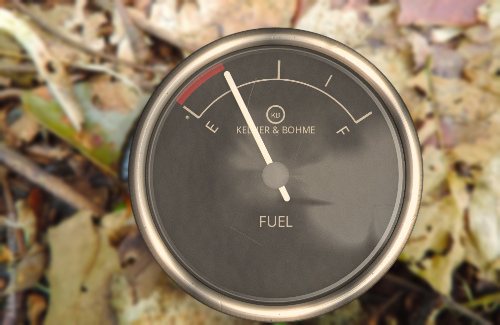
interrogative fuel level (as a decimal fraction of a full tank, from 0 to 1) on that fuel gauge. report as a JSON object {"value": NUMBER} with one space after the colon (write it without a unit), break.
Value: {"value": 0.25}
